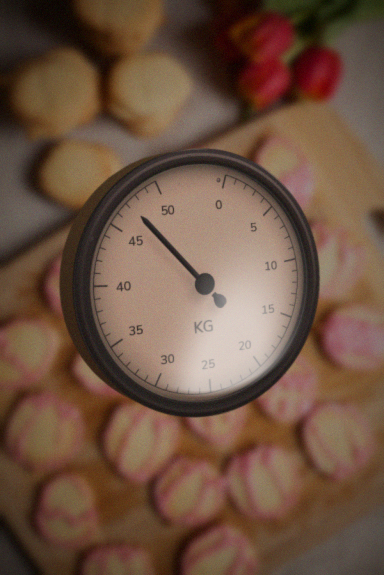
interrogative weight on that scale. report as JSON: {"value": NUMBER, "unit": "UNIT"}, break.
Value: {"value": 47, "unit": "kg"}
